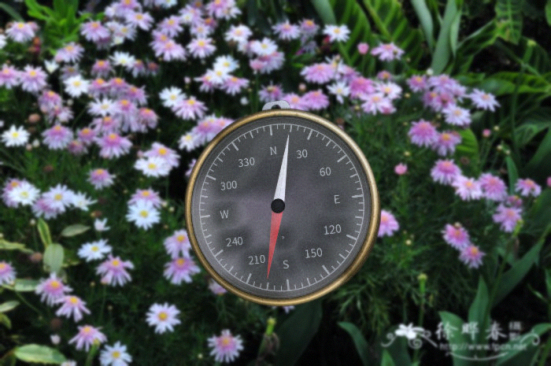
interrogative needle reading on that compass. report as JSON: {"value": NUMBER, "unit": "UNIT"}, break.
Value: {"value": 195, "unit": "°"}
